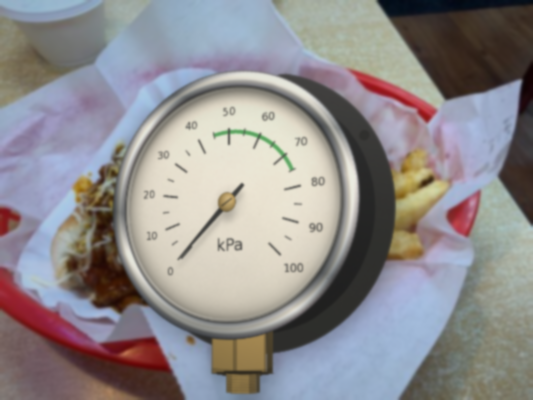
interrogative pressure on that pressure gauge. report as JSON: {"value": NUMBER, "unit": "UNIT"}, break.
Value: {"value": 0, "unit": "kPa"}
